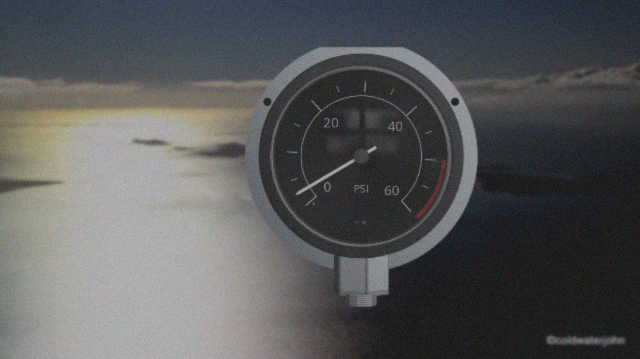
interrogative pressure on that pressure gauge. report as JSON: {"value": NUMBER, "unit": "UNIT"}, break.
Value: {"value": 2.5, "unit": "psi"}
